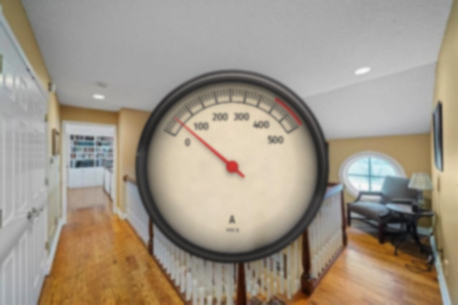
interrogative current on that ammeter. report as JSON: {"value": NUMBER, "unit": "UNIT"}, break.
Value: {"value": 50, "unit": "A"}
